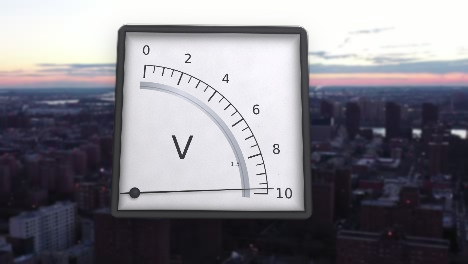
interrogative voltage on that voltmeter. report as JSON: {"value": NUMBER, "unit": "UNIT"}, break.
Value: {"value": 9.75, "unit": "V"}
